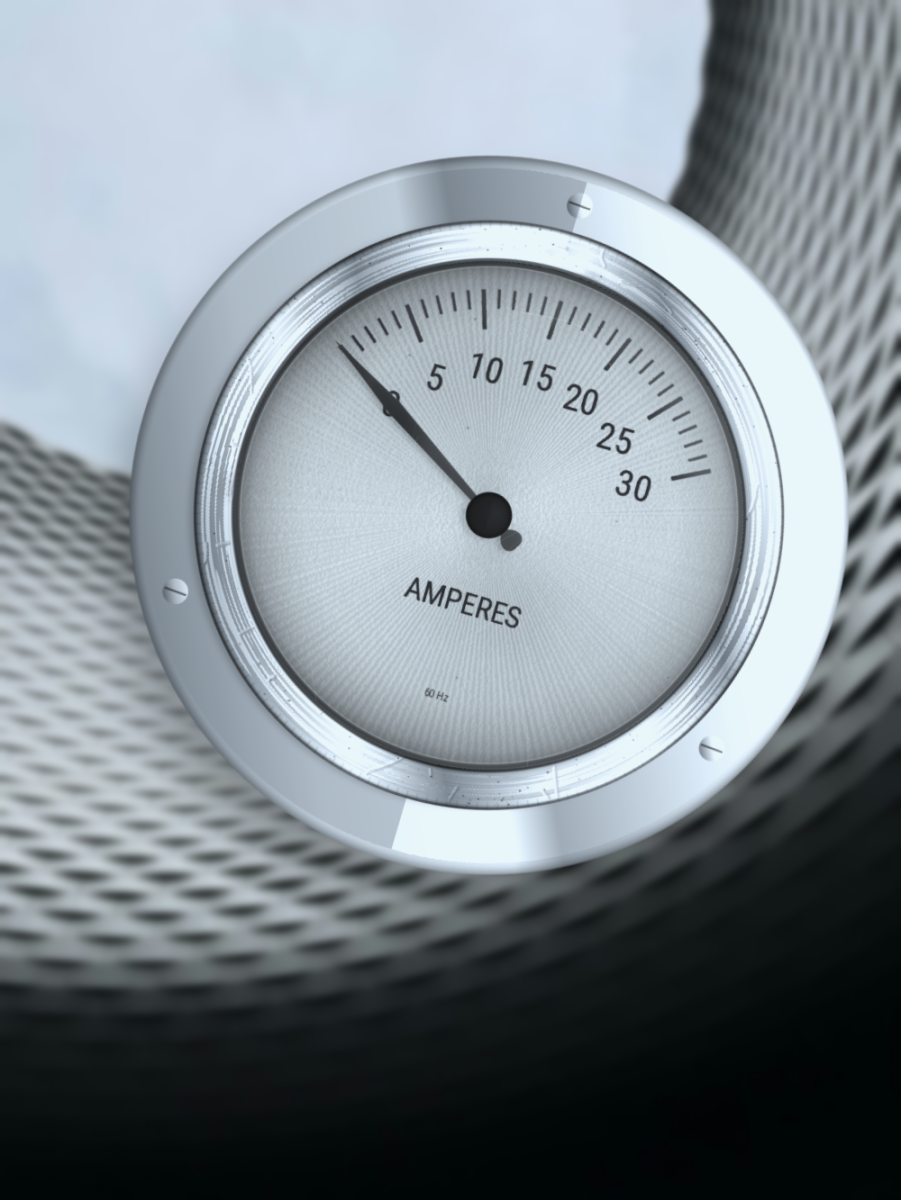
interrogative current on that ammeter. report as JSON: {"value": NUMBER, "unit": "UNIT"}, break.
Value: {"value": 0, "unit": "A"}
